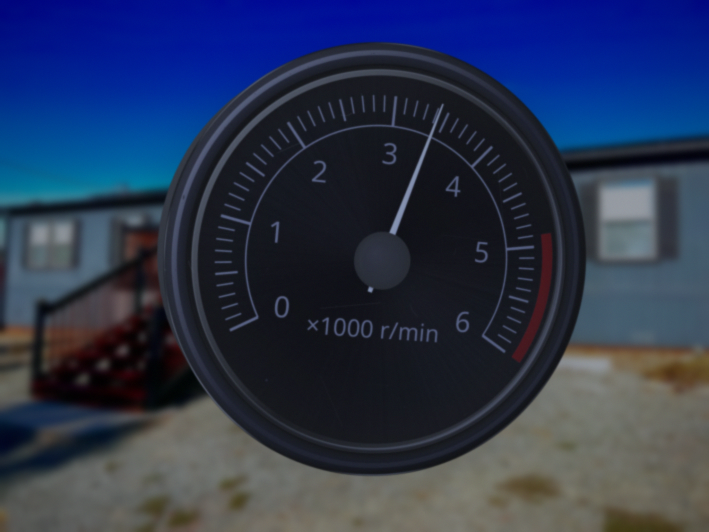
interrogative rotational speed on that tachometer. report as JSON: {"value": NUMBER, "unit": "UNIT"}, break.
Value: {"value": 3400, "unit": "rpm"}
